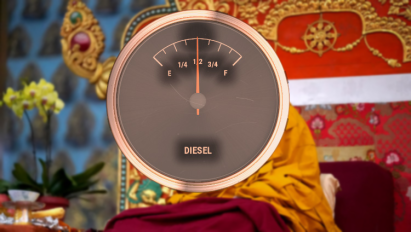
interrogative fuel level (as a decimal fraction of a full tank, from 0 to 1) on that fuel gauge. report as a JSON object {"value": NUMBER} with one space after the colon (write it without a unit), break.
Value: {"value": 0.5}
